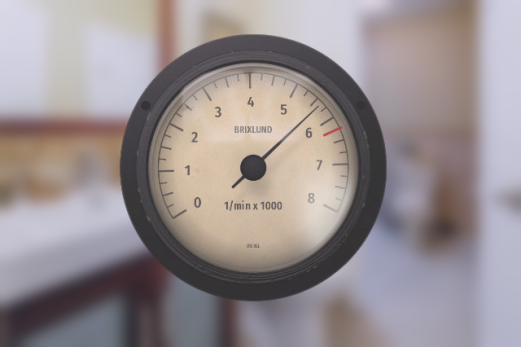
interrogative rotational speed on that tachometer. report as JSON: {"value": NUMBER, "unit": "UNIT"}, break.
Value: {"value": 5625, "unit": "rpm"}
